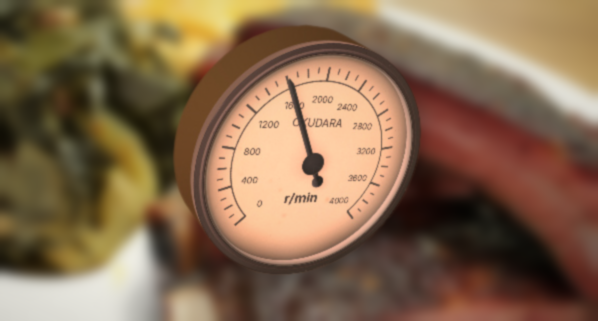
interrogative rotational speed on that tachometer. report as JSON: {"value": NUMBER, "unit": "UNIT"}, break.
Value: {"value": 1600, "unit": "rpm"}
